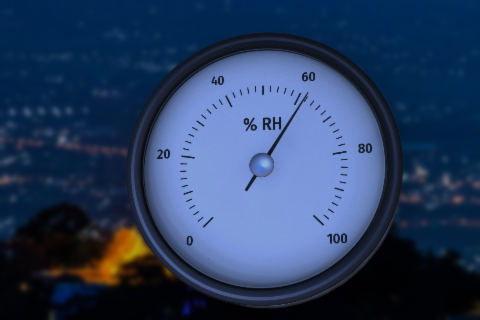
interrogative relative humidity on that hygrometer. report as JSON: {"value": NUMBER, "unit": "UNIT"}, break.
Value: {"value": 62, "unit": "%"}
